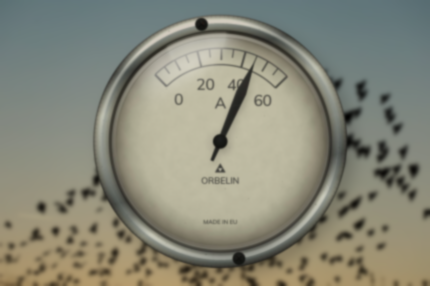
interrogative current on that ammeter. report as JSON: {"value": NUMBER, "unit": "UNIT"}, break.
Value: {"value": 45, "unit": "A"}
